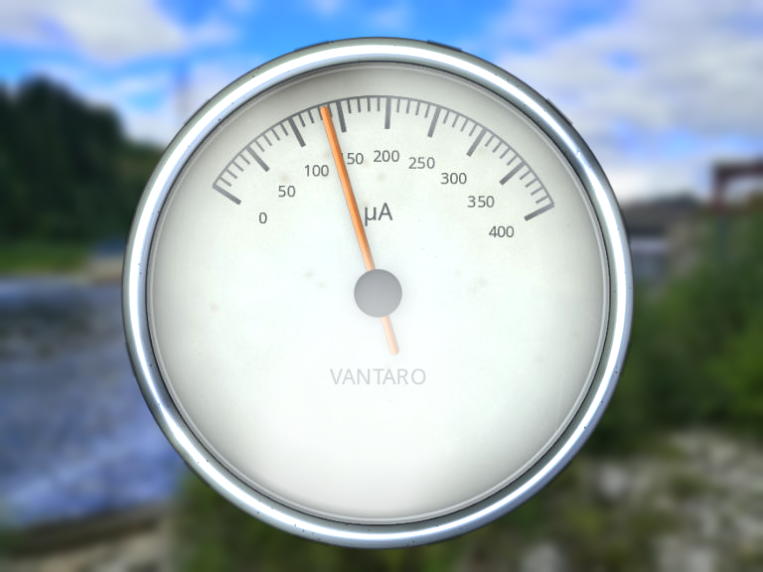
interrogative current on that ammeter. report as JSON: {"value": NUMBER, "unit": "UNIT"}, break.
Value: {"value": 135, "unit": "µA"}
